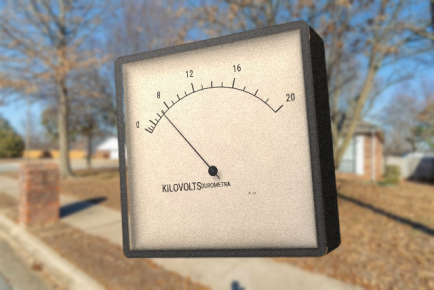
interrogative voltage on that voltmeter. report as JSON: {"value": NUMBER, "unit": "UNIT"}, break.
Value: {"value": 7, "unit": "kV"}
